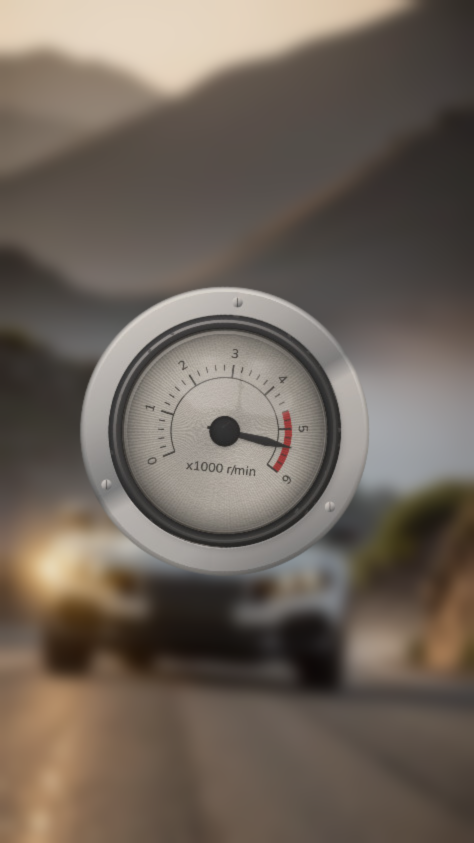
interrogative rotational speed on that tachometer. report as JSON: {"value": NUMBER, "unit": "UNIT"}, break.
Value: {"value": 5400, "unit": "rpm"}
